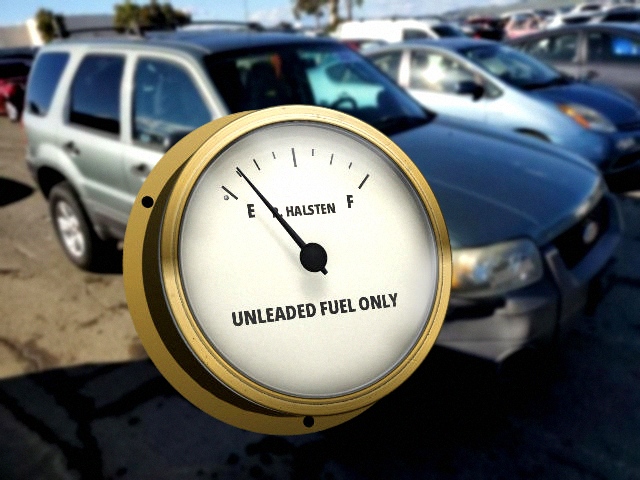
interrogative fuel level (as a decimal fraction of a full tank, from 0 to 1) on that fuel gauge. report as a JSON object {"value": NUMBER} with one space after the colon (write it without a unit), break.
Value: {"value": 0.125}
